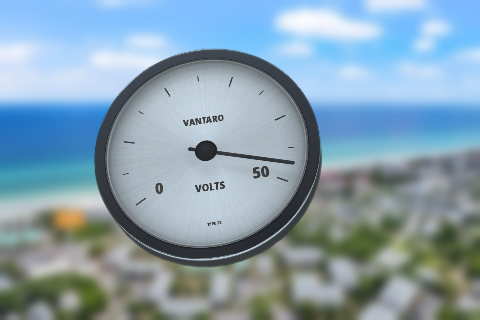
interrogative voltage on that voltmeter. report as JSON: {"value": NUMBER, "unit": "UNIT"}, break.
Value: {"value": 47.5, "unit": "V"}
